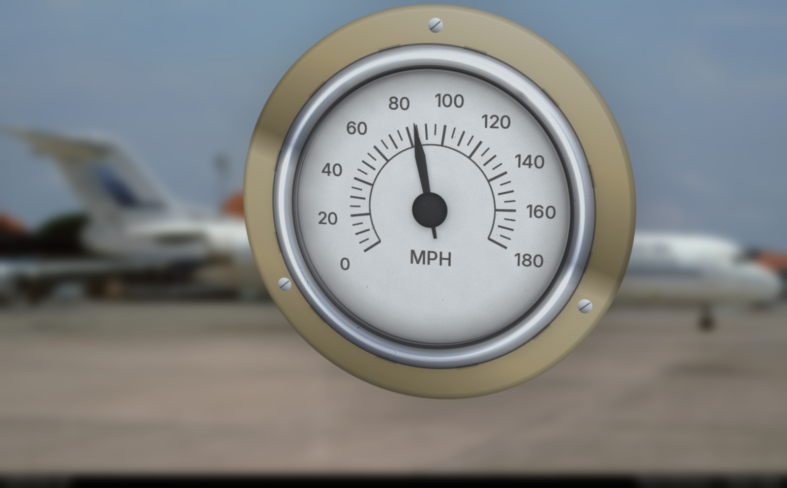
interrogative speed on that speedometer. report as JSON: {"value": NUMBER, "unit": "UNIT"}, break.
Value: {"value": 85, "unit": "mph"}
